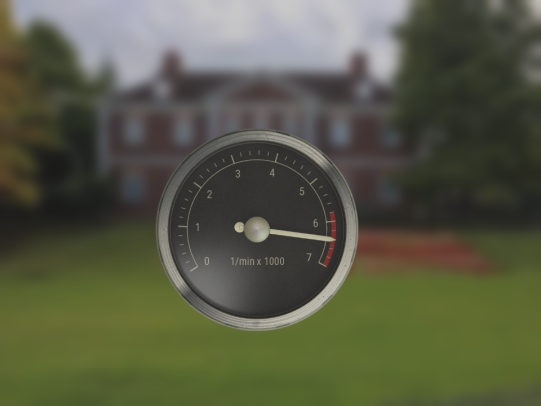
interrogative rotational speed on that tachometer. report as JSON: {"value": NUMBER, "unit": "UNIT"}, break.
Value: {"value": 6400, "unit": "rpm"}
